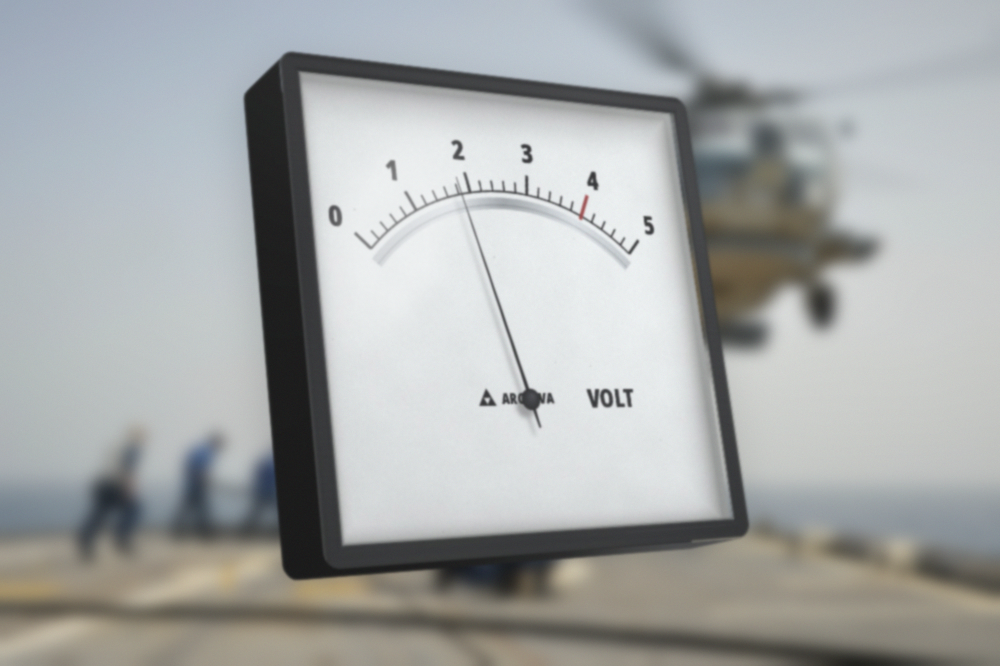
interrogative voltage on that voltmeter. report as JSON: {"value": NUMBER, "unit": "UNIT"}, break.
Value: {"value": 1.8, "unit": "V"}
